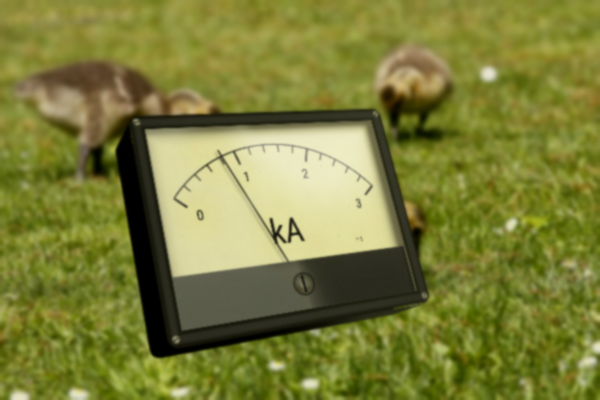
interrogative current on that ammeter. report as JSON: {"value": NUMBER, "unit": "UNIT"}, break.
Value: {"value": 0.8, "unit": "kA"}
